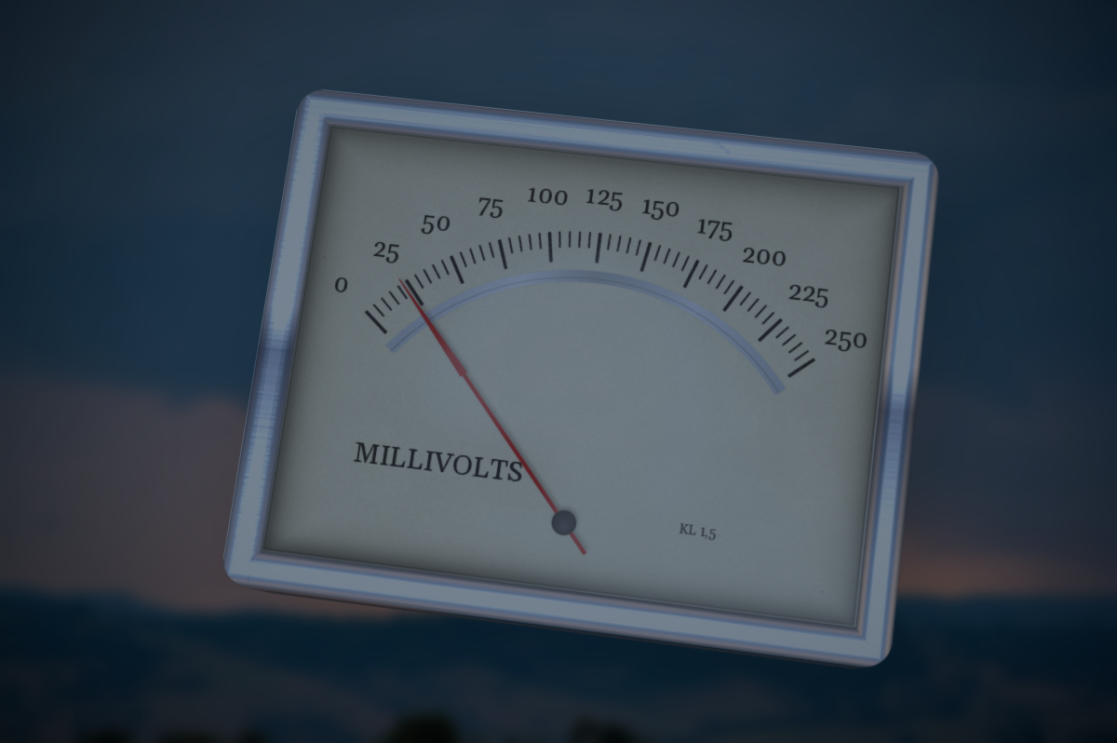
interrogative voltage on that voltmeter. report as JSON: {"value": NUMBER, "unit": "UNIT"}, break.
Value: {"value": 22.5, "unit": "mV"}
